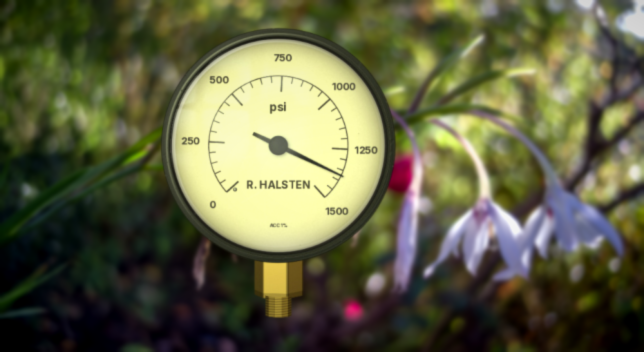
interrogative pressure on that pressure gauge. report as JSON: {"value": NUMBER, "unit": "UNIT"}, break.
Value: {"value": 1375, "unit": "psi"}
